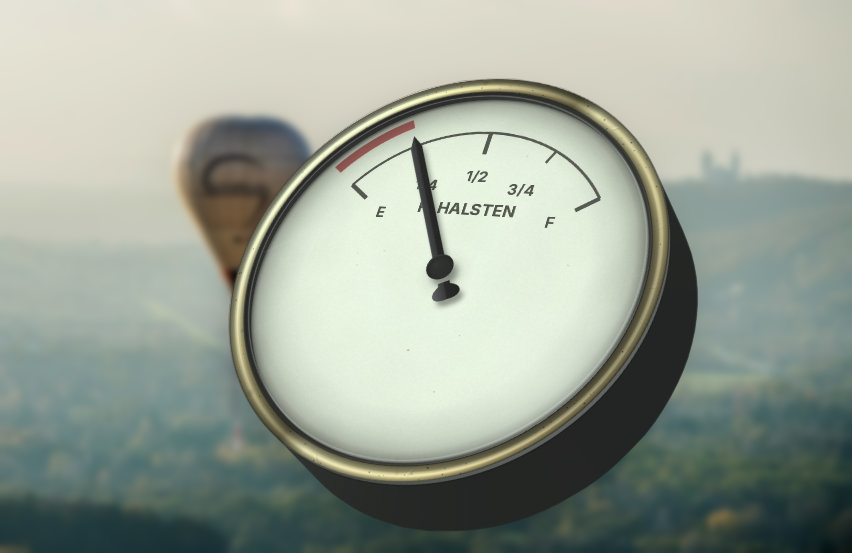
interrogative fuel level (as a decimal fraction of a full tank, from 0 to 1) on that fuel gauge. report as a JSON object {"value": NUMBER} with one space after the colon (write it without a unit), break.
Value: {"value": 0.25}
